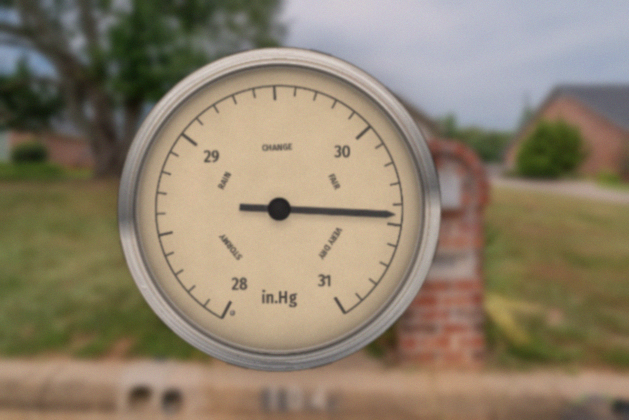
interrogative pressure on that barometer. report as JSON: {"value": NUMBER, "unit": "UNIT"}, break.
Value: {"value": 30.45, "unit": "inHg"}
